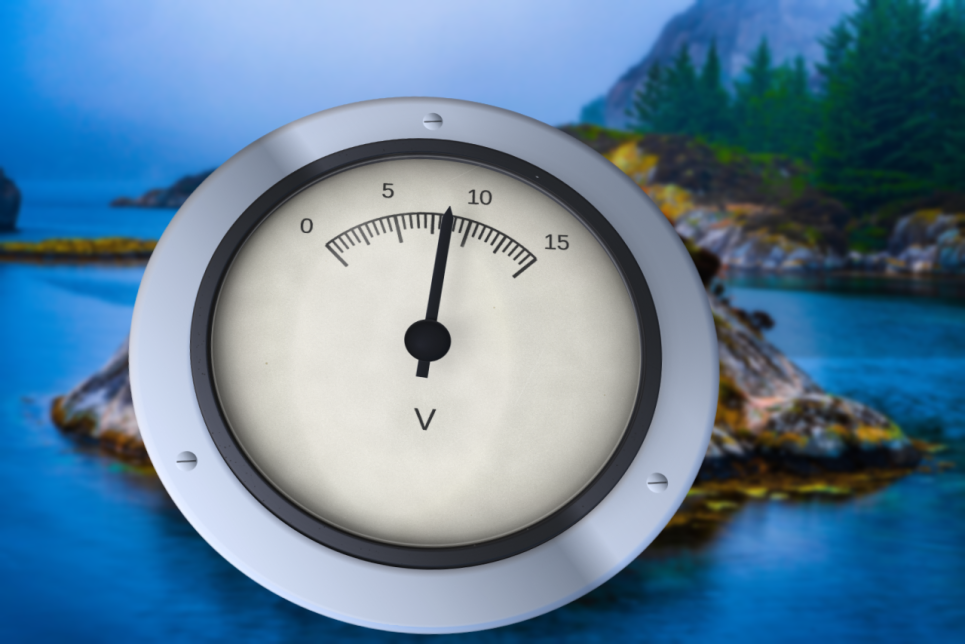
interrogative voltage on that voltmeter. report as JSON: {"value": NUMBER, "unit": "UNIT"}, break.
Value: {"value": 8.5, "unit": "V"}
